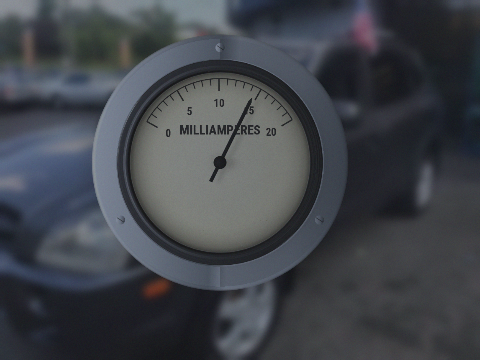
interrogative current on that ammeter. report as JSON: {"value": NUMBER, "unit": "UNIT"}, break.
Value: {"value": 14.5, "unit": "mA"}
